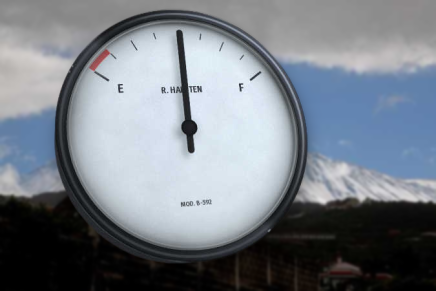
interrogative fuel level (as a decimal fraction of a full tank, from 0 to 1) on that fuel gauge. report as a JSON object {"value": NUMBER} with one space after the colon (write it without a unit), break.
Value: {"value": 0.5}
